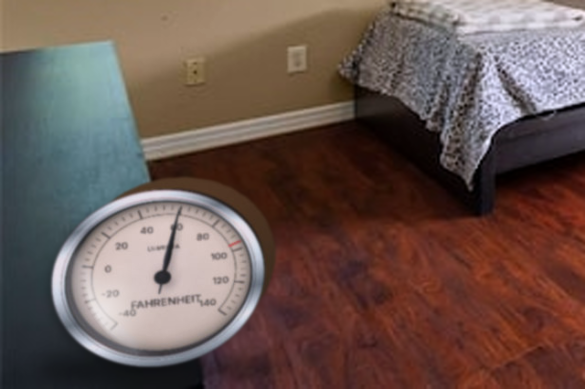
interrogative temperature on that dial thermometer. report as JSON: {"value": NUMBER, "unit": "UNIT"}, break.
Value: {"value": 60, "unit": "°F"}
